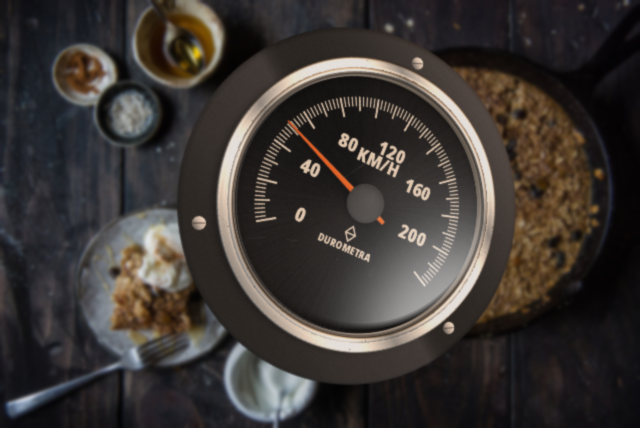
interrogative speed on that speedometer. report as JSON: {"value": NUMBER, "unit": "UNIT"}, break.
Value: {"value": 50, "unit": "km/h"}
